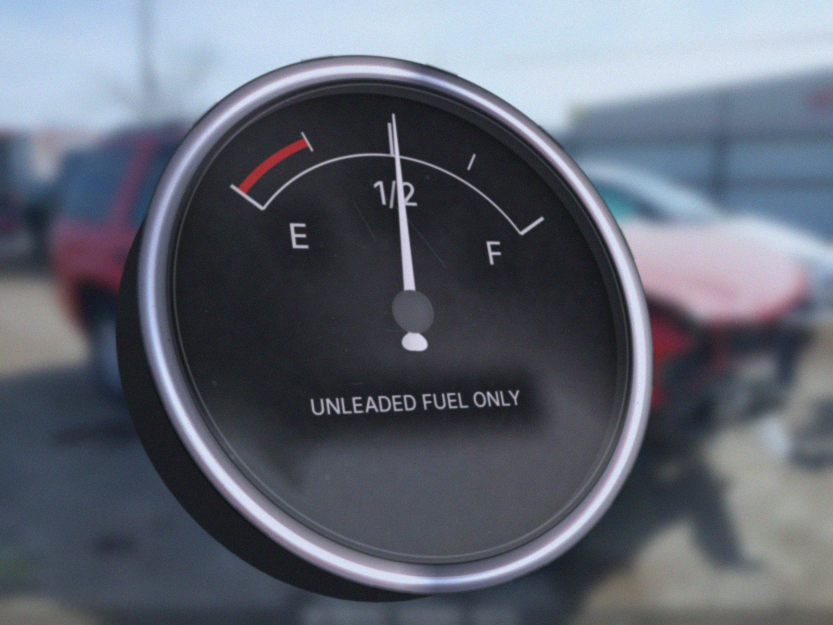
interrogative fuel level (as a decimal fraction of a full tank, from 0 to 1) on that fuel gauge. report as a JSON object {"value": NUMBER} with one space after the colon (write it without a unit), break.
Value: {"value": 0.5}
